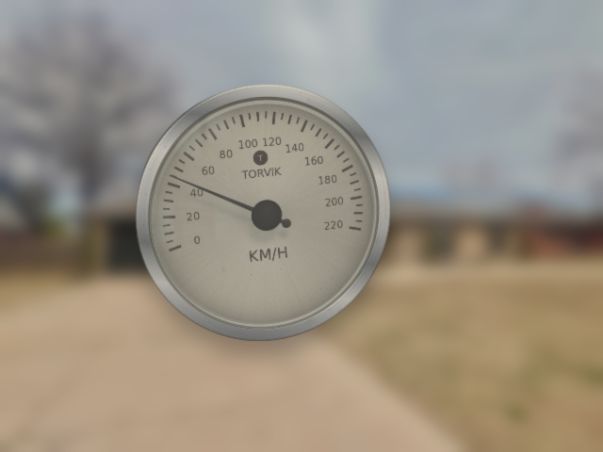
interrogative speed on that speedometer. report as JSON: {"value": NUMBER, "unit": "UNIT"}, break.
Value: {"value": 45, "unit": "km/h"}
